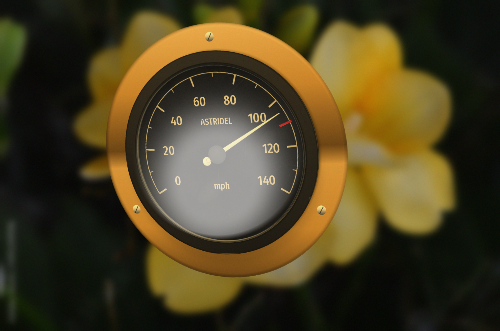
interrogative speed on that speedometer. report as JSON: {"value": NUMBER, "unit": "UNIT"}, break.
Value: {"value": 105, "unit": "mph"}
